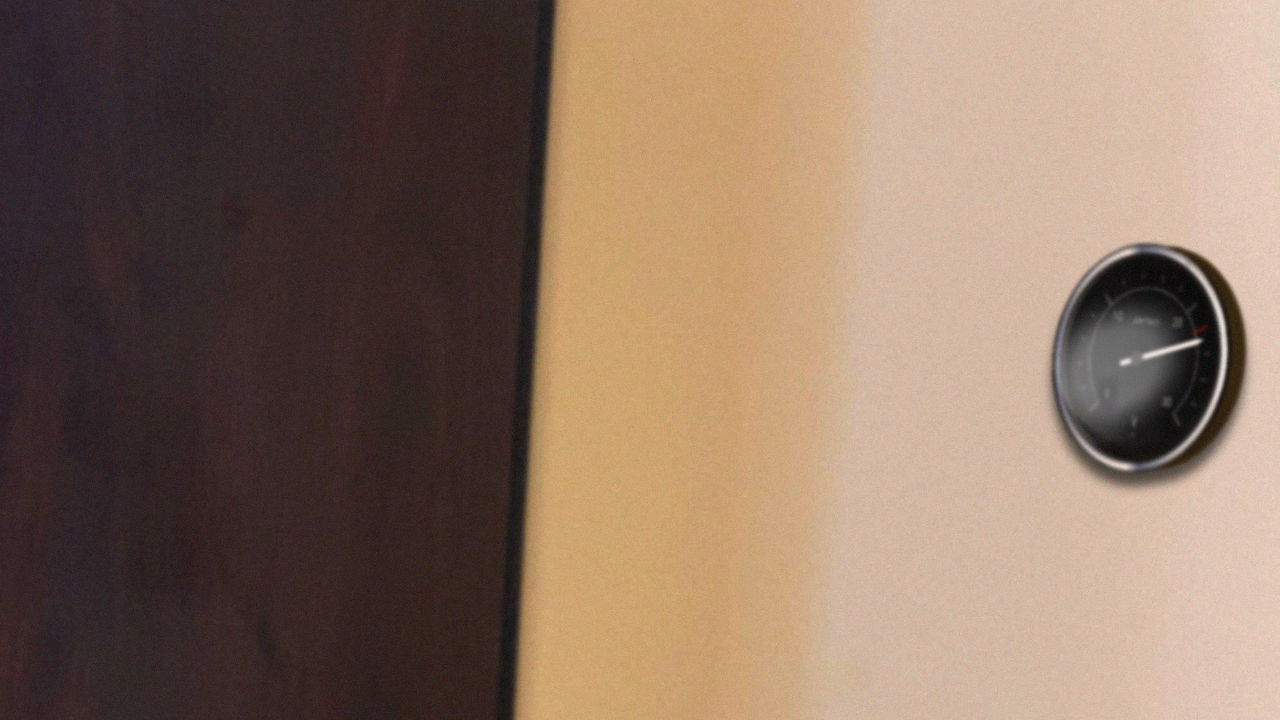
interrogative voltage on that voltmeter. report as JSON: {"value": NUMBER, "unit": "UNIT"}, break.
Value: {"value": 23, "unit": "V"}
